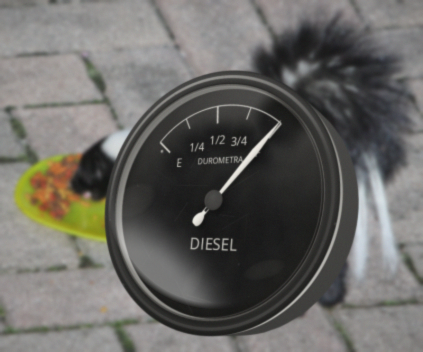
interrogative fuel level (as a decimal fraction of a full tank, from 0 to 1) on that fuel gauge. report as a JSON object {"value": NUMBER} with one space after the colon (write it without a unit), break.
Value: {"value": 1}
